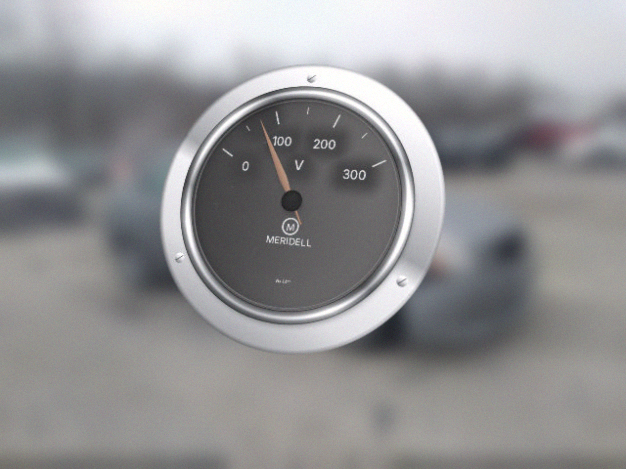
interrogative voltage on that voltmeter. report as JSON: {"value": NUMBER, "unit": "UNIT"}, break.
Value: {"value": 75, "unit": "V"}
